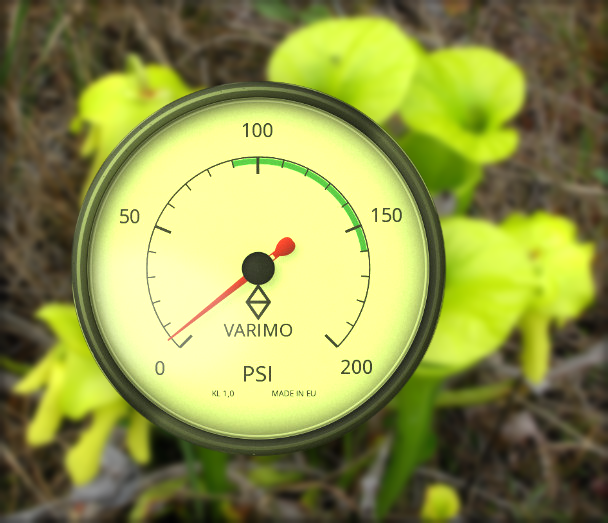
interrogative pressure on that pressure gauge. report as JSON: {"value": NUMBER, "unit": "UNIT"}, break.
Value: {"value": 5, "unit": "psi"}
